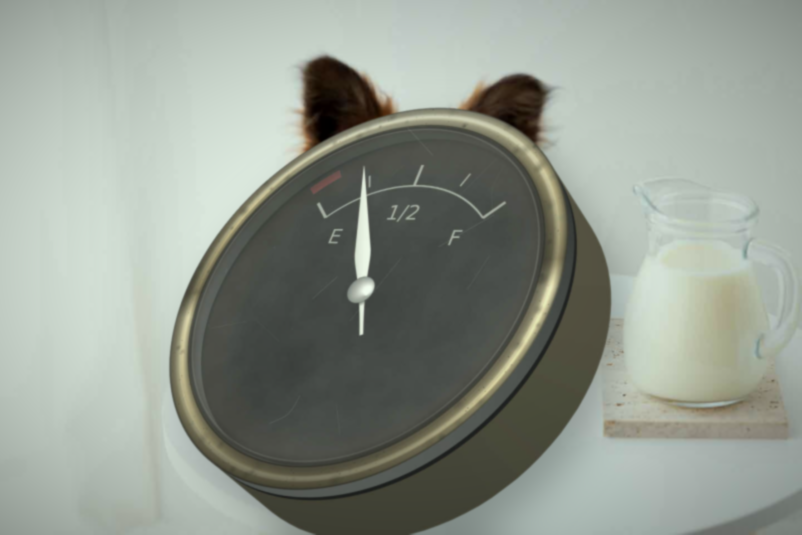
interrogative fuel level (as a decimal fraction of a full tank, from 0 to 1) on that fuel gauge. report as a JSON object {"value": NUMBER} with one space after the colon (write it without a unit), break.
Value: {"value": 0.25}
